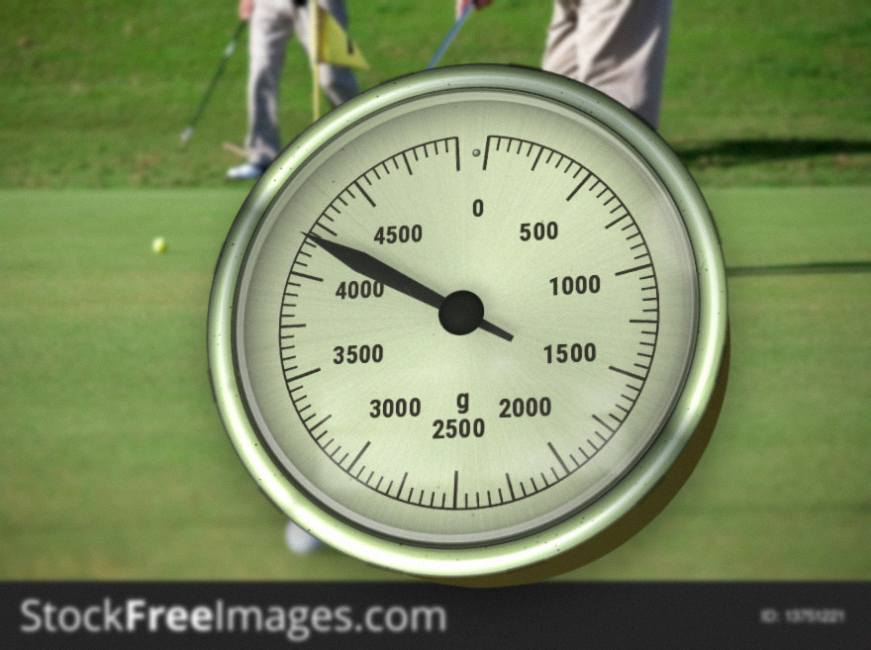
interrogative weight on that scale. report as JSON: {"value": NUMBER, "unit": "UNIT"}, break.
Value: {"value": 4175, "unit": "g"}
